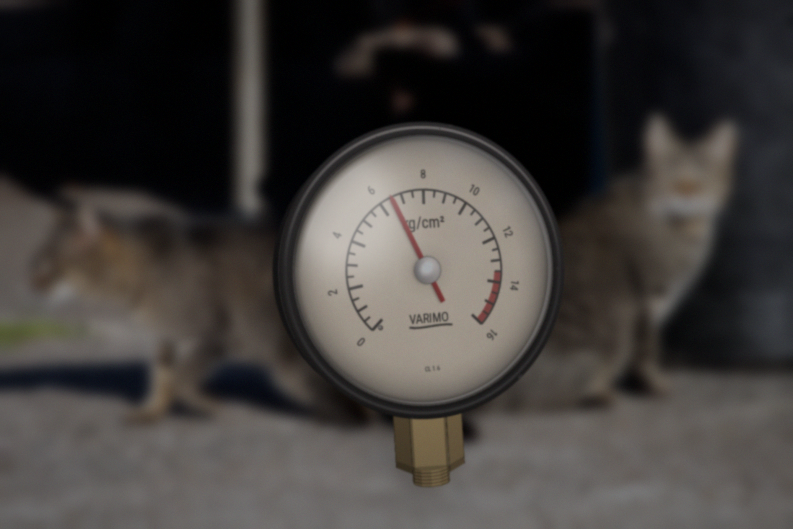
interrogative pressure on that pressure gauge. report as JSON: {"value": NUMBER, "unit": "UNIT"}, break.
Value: {"value": 6.5, "unit": "kg/cm²"}
